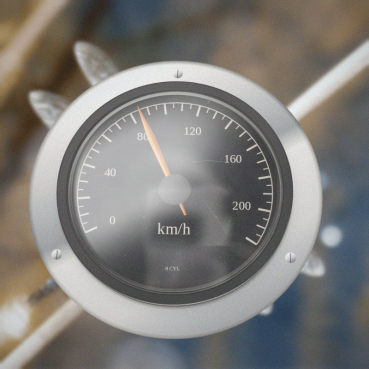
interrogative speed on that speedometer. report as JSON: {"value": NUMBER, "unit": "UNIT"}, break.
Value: {"value": 85, "unit": "km/h"}
